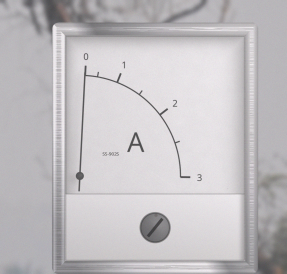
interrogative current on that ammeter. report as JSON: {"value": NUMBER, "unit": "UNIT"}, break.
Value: {"value": 0, "unit": "A"}
